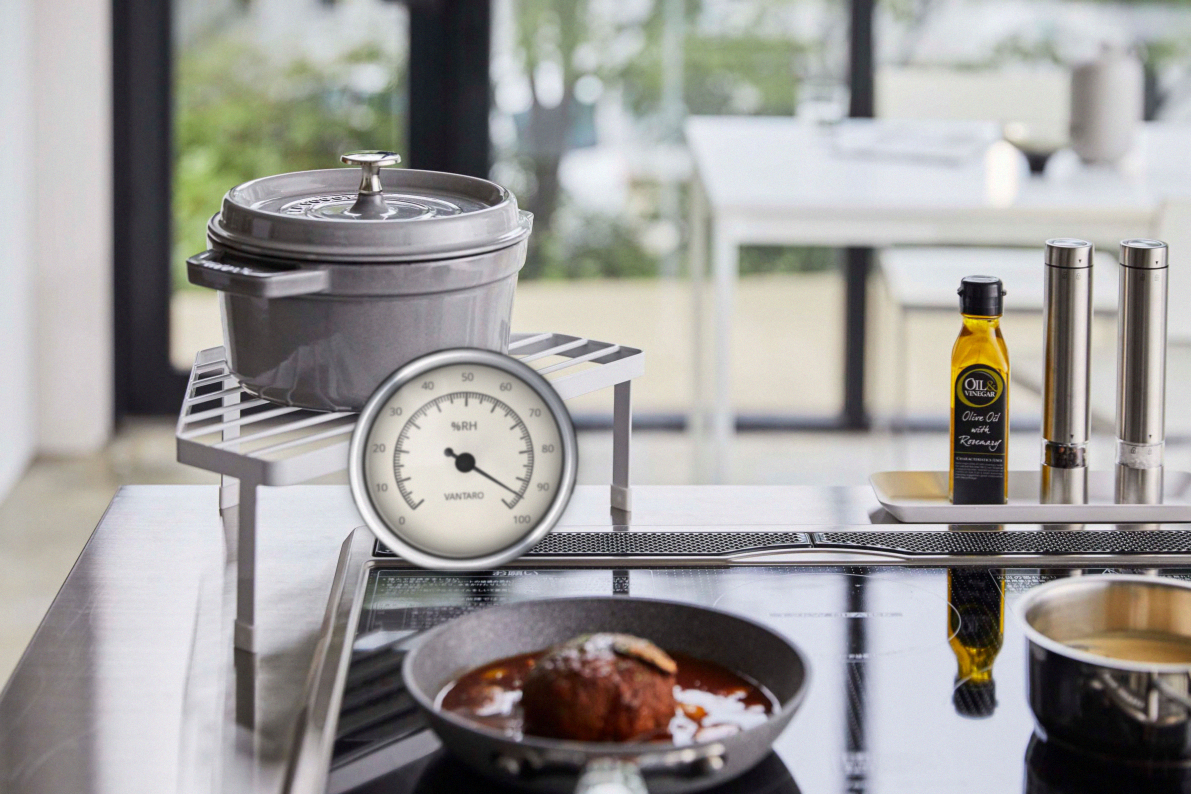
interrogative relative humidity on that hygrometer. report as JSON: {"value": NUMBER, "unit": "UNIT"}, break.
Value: {"value": 95, "unit": "%"}
